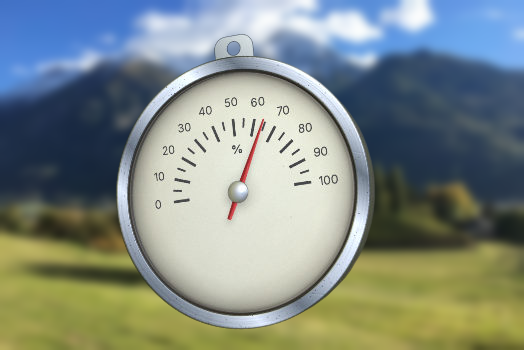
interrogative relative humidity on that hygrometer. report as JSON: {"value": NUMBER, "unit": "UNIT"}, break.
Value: {"value": 65, "unit": "%"}
